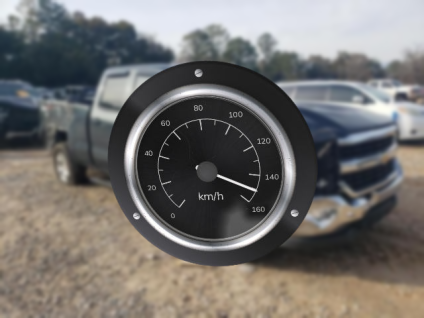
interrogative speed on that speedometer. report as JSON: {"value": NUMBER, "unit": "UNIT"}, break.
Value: {"value": 150, "unit": "km/h"}
